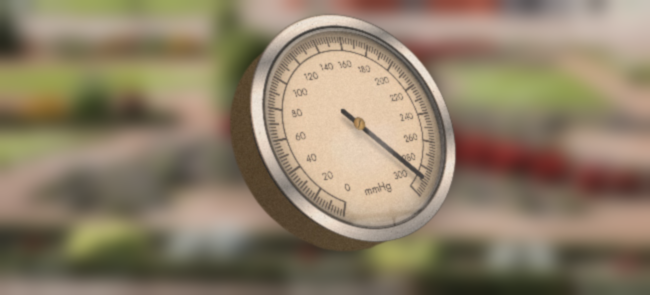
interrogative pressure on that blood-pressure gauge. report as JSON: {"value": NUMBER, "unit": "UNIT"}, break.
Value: {"value": 290, "unit": "mmHg"}
